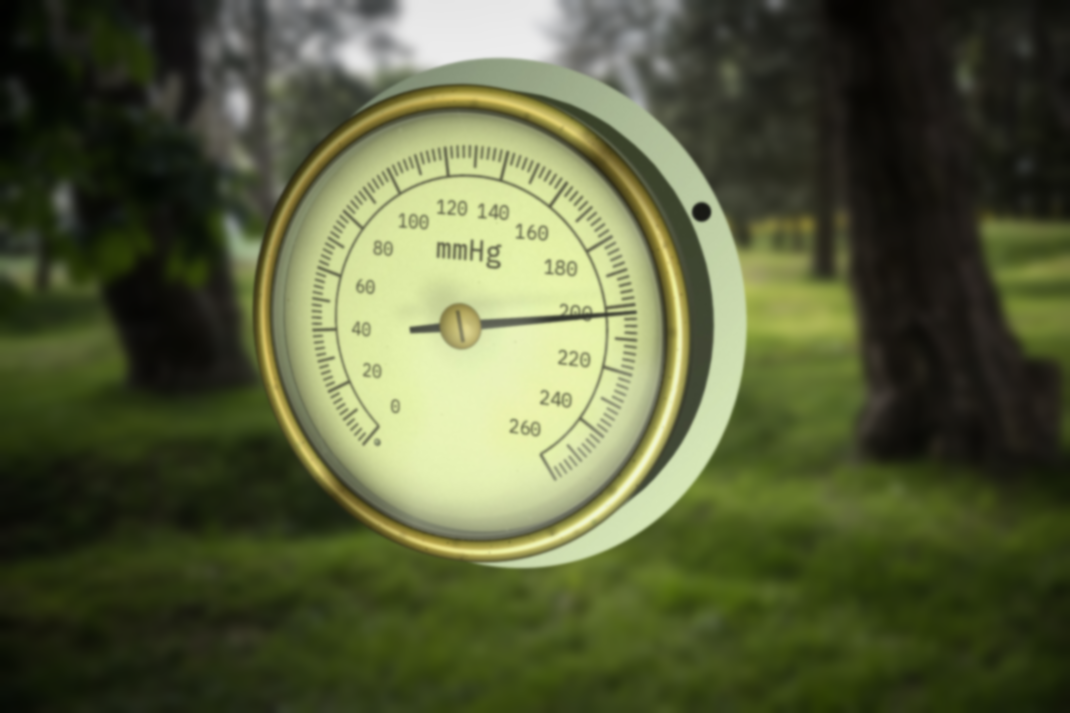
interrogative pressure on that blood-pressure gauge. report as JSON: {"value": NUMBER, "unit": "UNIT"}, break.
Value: {"value": 202, "unit": "mmHg"}
